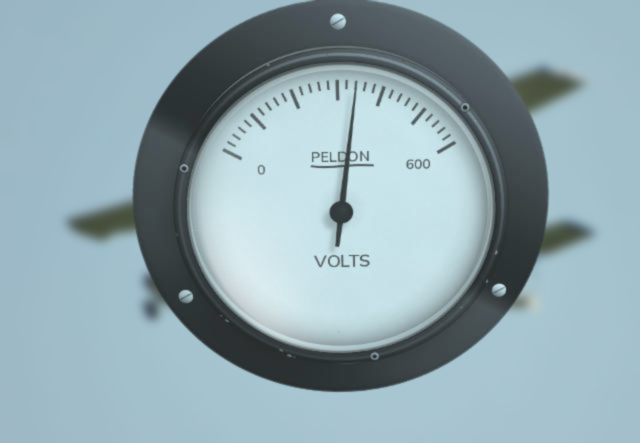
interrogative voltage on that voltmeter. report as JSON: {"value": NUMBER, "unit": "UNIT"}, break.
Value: {"value": 340, "unit": "V"}
